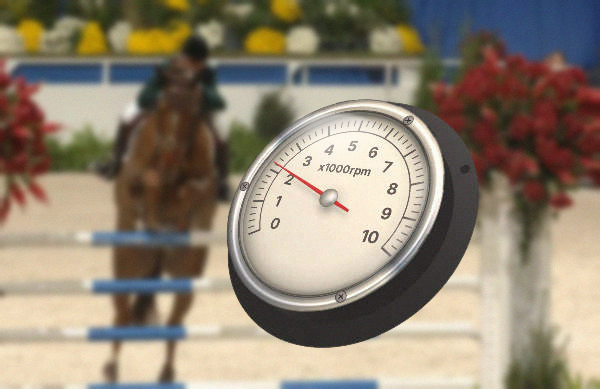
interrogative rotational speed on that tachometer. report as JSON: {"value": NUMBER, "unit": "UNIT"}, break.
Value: {"value": 2200, "unit": "rpm"}
